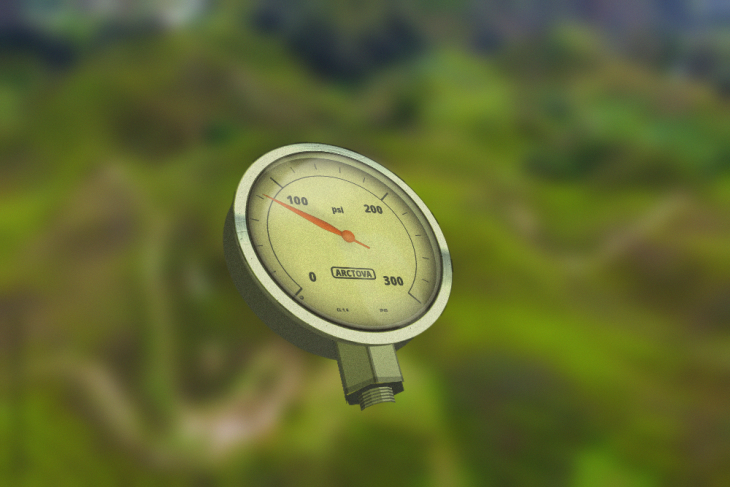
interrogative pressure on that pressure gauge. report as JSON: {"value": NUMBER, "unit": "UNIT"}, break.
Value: {"value": 80, "unit": "psi"}
